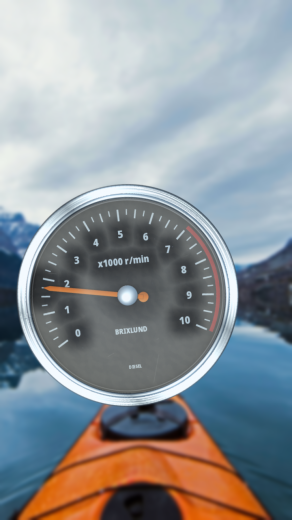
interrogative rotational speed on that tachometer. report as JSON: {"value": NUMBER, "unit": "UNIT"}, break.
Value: {"value": 1750, "unit": "rpm"}
